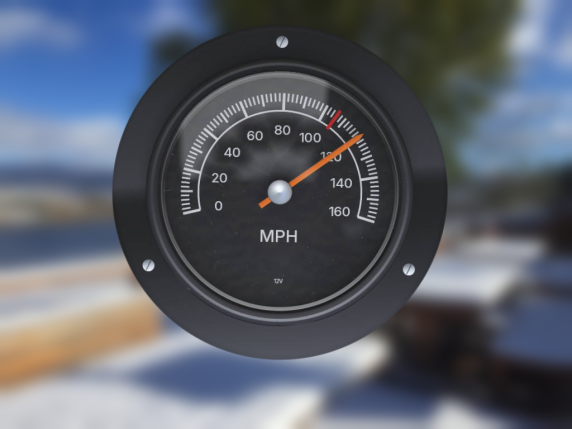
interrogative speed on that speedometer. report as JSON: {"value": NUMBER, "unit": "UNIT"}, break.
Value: {"value": 120, "unit": "mph"}
